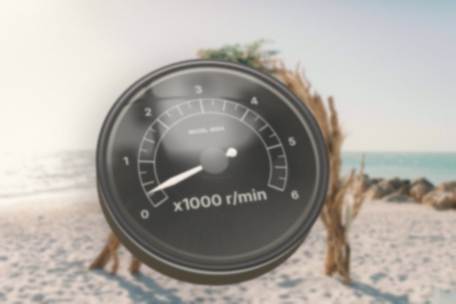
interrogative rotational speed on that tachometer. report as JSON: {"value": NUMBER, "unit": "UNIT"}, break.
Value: {"value": 250, "unit": "rpm"}
